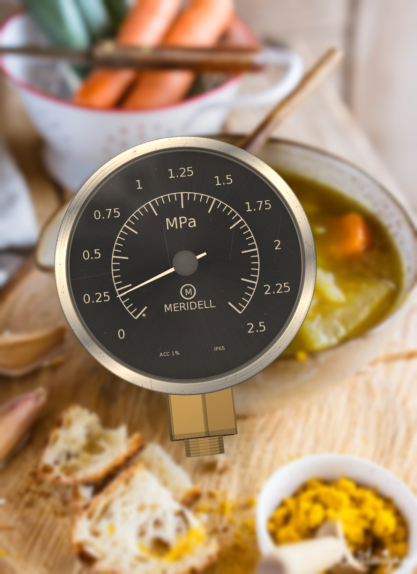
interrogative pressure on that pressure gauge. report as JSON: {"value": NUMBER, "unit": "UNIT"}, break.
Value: {"value": 0.2, "unit": "MPa"}
